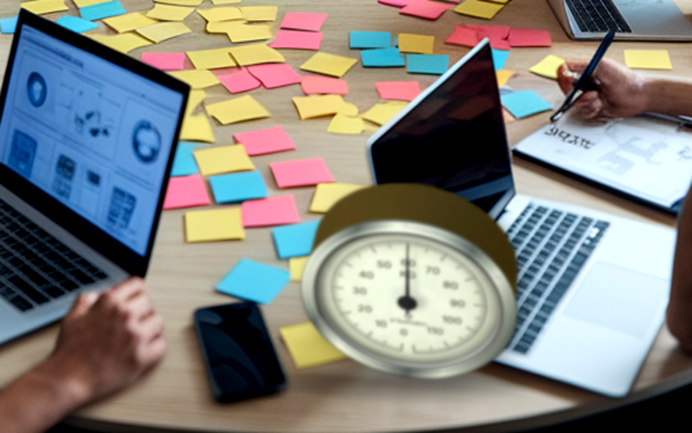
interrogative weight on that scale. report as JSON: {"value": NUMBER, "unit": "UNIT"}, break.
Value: {"value": 60, "unit": "kg"}
